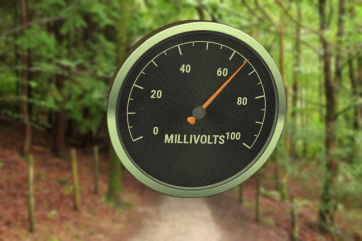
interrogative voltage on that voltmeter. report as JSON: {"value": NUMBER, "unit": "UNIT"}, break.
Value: {"value": 65, "unit": "mV"}
